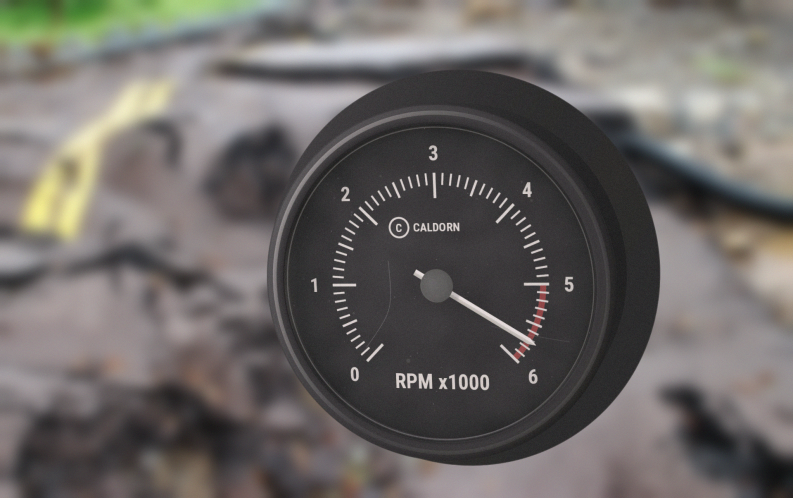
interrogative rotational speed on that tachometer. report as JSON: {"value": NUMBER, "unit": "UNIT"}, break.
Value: {"value": 5700, "unit": "rpm"}
